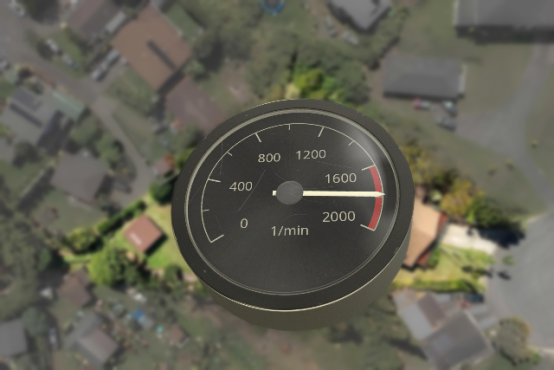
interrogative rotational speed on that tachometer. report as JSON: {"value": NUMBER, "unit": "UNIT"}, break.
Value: {"value": 1800, "unit": "rpm"}
